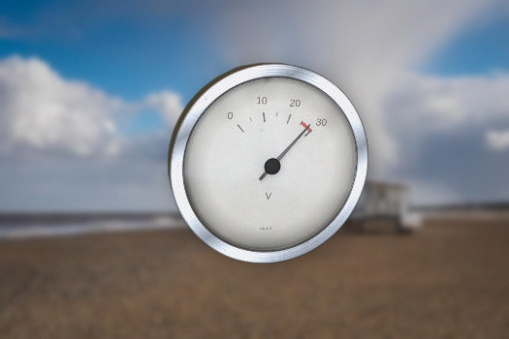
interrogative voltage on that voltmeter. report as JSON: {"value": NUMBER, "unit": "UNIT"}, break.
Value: {"value": 27.5, "unit": "V"}
